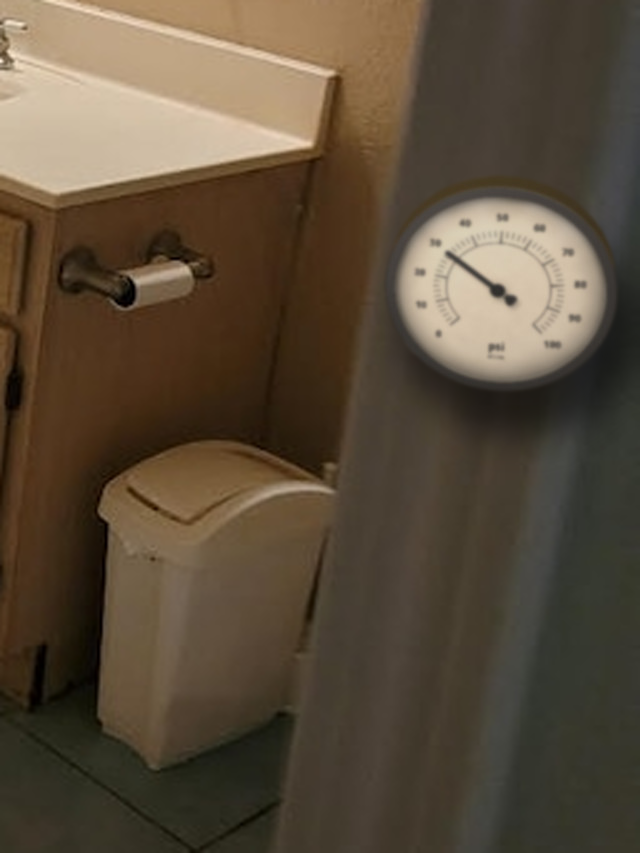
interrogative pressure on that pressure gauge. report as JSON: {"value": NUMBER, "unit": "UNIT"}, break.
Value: {"value": 30, "unit": "psi"}
